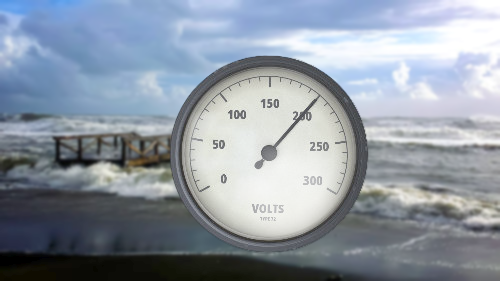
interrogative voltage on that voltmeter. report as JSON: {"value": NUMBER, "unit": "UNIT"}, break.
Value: {"value": 200, "unit": "V"}
